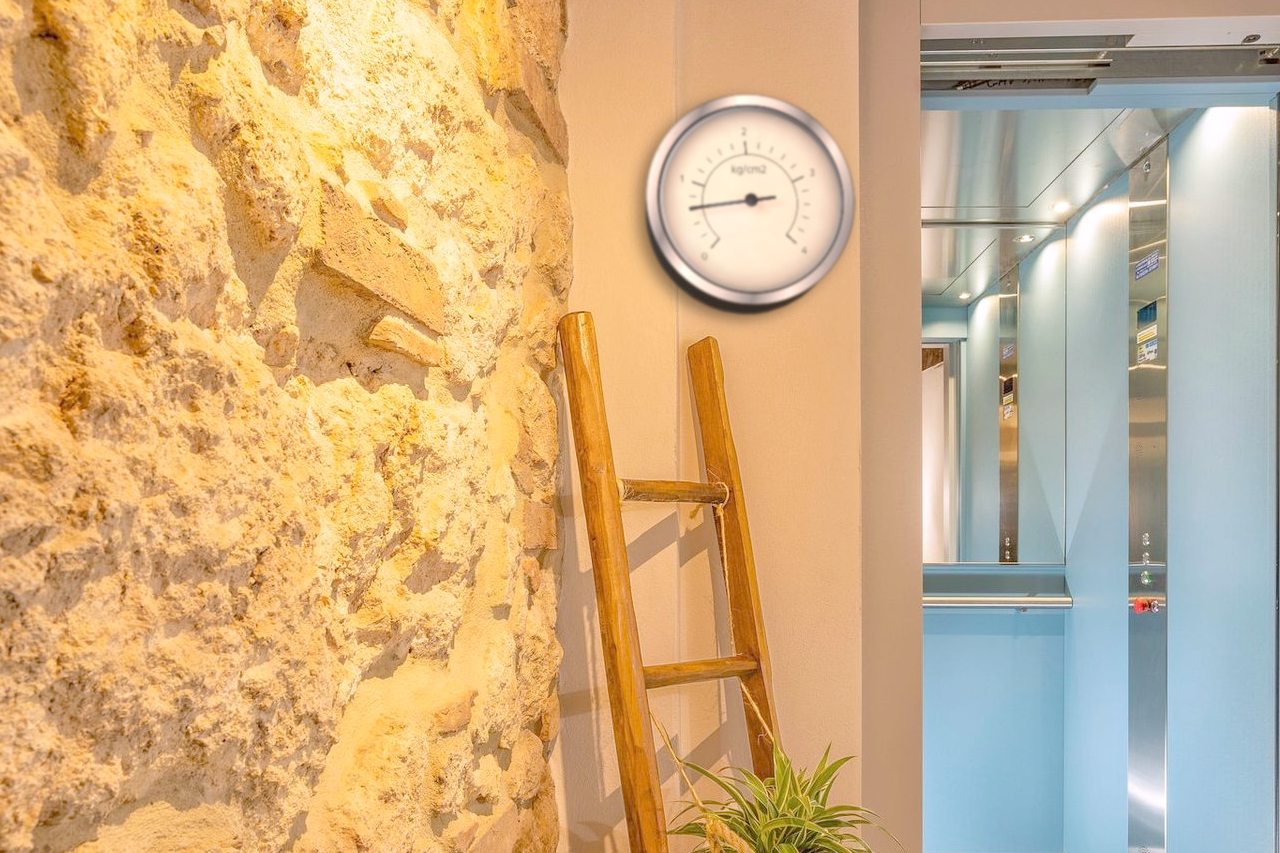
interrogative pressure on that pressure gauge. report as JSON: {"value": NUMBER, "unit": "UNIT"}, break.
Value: {"value": 0.6, "unit": "kg/cm²"}
